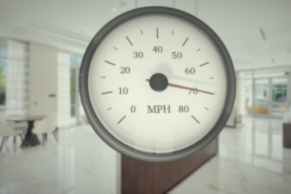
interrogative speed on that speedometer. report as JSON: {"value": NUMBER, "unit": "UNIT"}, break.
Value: {"value": 70, "unit": "mph"}
